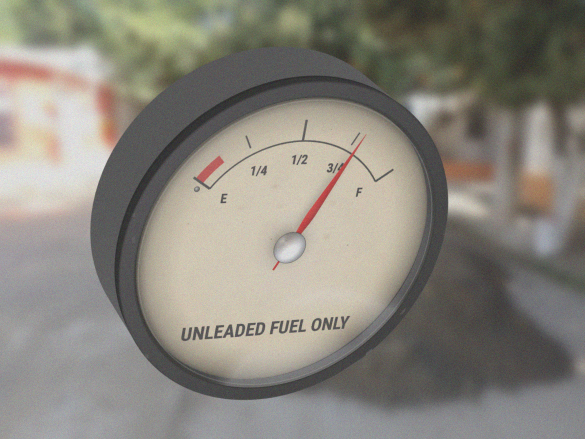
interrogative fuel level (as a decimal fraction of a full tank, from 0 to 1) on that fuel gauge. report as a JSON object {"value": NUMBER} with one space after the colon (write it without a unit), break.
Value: {"value": 0.75}
